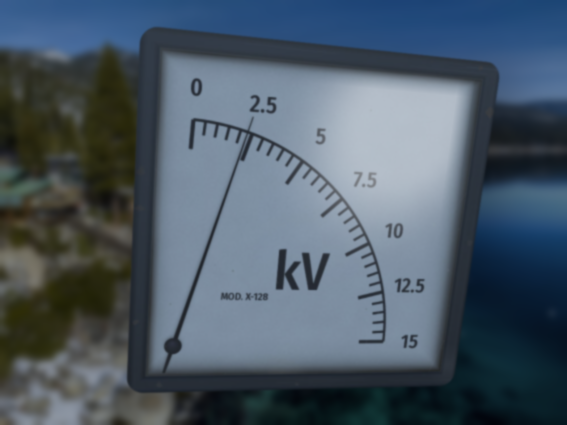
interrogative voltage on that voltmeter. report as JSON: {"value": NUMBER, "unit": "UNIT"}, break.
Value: {"value": 2.25, "unit": "kV"}
